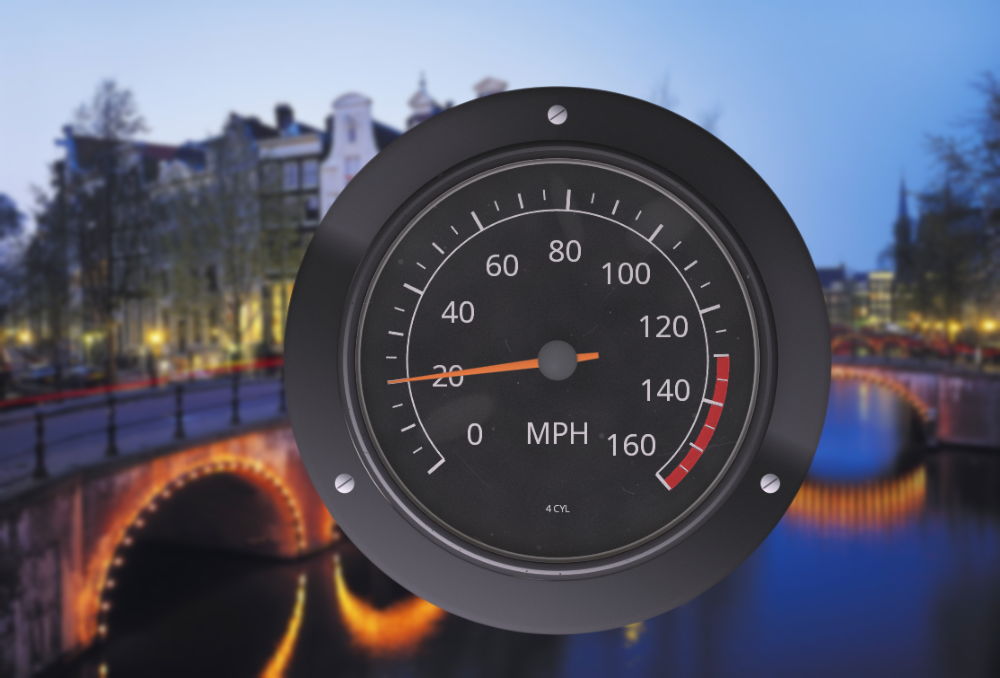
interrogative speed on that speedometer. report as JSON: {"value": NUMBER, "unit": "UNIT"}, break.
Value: {"value": 20, "unit": "mph"}
